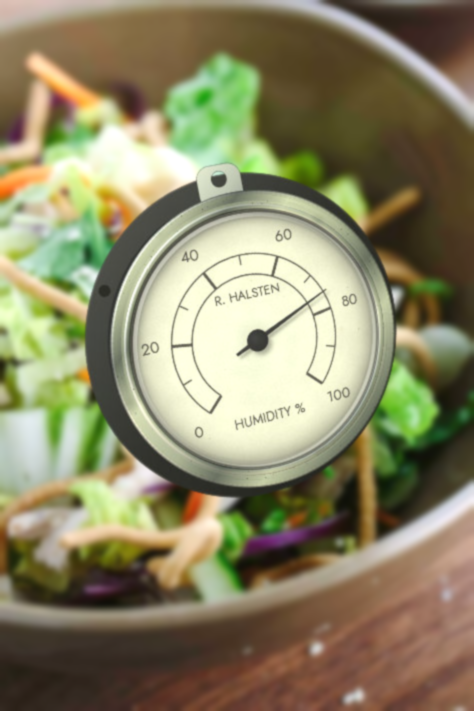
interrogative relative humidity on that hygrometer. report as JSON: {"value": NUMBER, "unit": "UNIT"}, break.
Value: {"value": 75, "unit": "%"}
